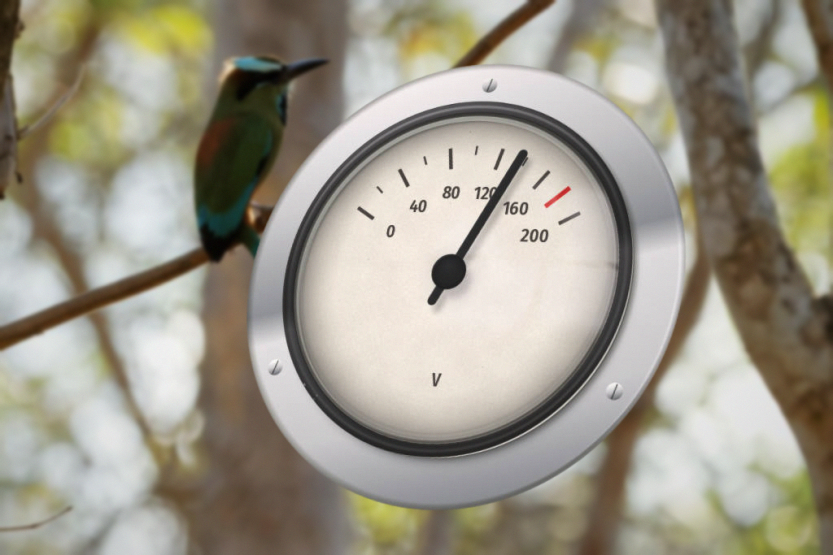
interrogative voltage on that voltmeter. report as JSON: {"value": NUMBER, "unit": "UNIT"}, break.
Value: {"value": 140, "unit": "V"}
